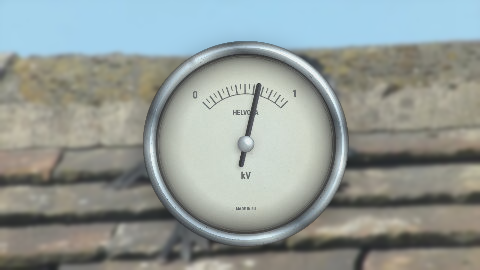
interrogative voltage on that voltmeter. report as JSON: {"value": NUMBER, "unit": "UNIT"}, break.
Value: {"value": 0.65, "unit": "kV"}
